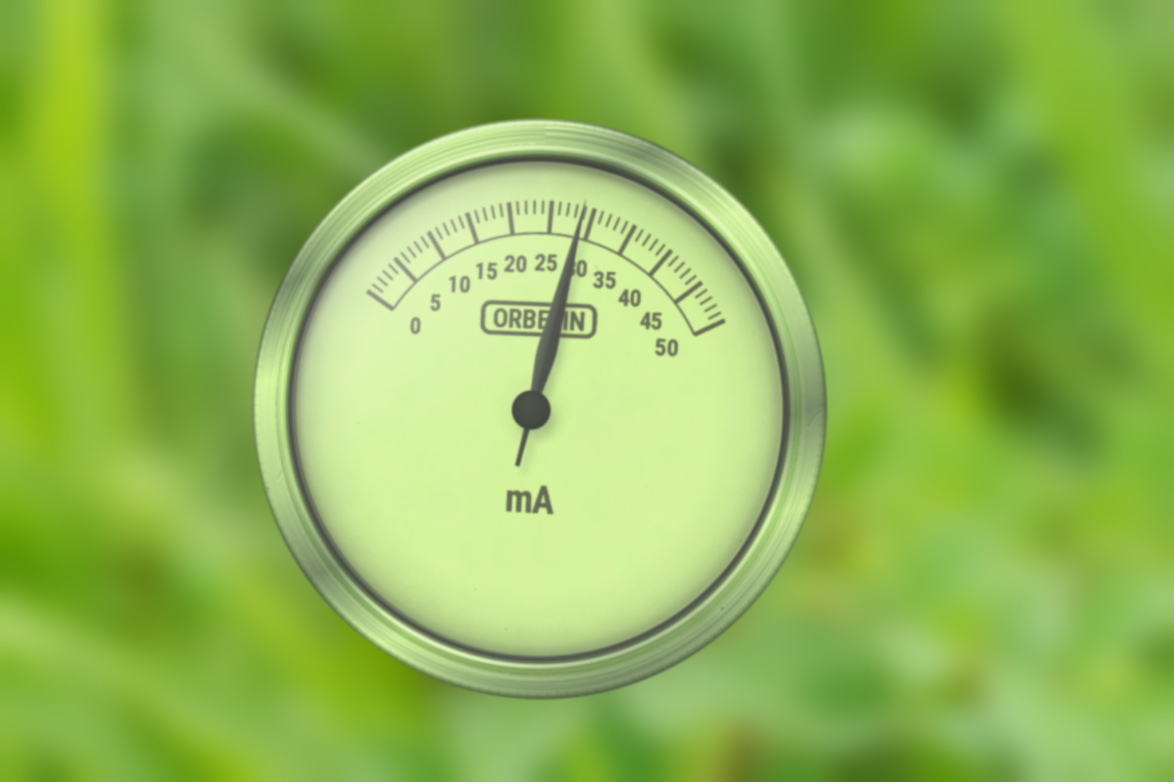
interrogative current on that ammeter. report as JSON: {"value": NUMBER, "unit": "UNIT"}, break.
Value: {"value": 29, "unit": "mA"}
